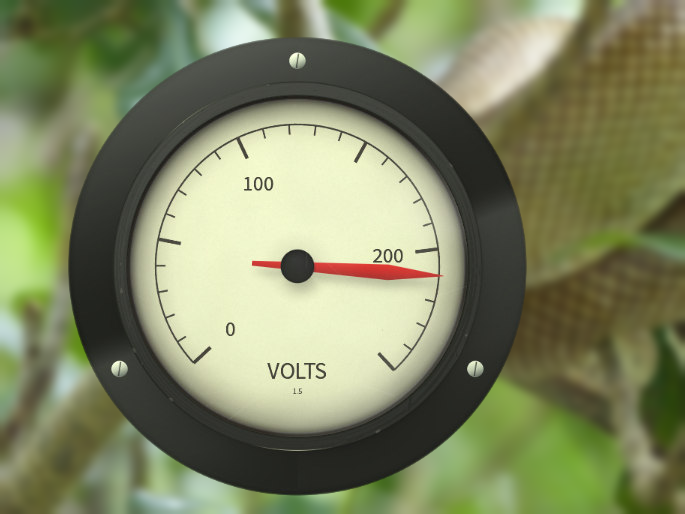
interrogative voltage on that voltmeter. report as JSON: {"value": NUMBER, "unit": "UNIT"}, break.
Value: {"value": 210, "unit": "V"}
